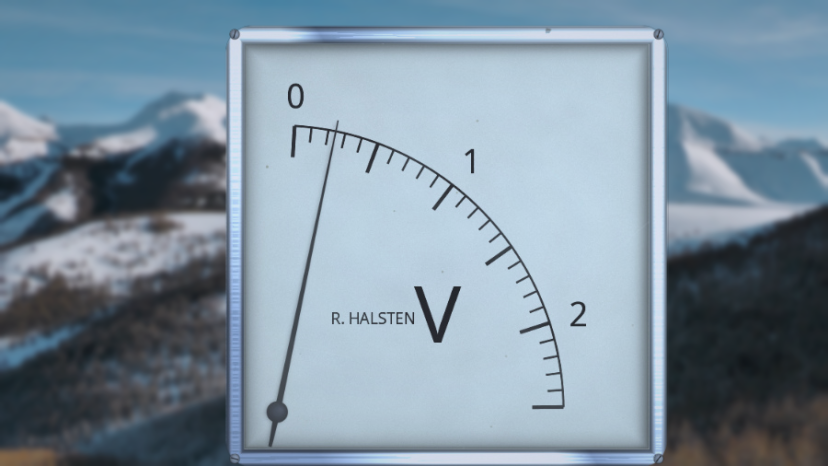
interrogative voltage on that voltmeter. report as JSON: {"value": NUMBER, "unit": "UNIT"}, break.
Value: {"value": 0.25, "unit": "V"}
